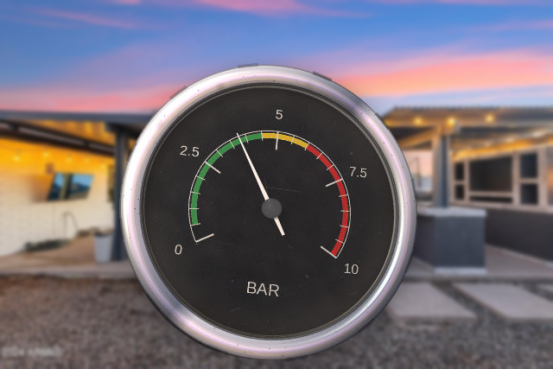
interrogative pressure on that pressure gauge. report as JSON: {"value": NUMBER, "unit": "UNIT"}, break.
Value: {"value": 3.75, "unit": "bar"}
